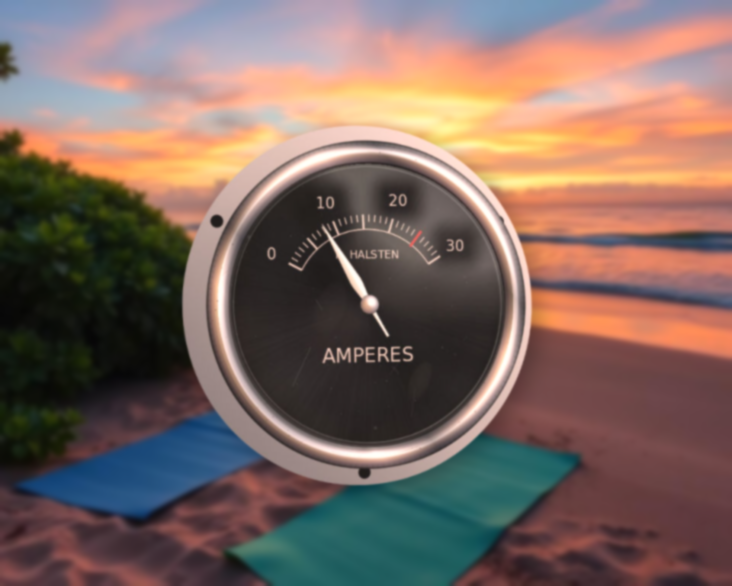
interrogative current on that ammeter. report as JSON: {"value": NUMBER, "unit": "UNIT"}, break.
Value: {"value": 8, "unit": "A"}
